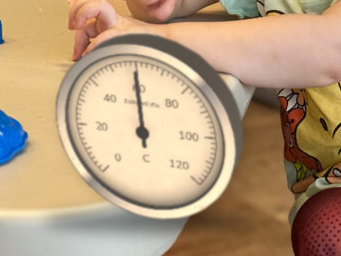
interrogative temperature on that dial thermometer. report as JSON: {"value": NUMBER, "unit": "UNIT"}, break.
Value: {"value": 60, "unit": "°C"}
